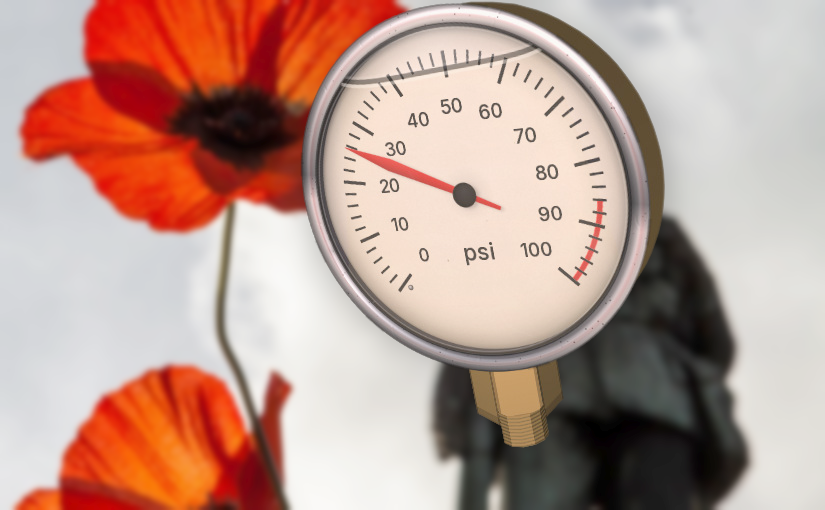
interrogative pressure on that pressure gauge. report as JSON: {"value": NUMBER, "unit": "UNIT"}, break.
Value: {"value": 26, "unit": "psi"}
